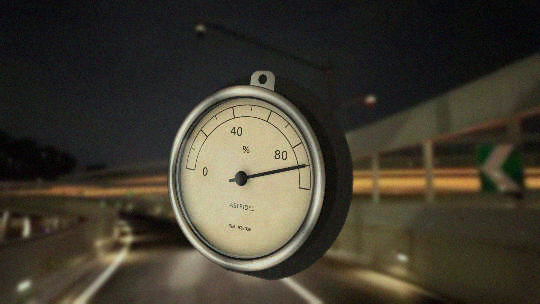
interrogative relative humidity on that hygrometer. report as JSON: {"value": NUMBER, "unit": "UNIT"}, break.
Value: {"value": 90, "unit": "%"}
